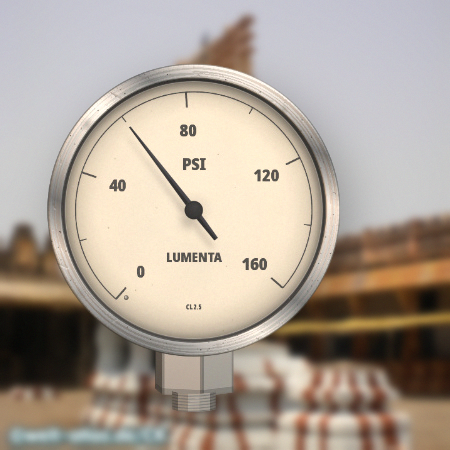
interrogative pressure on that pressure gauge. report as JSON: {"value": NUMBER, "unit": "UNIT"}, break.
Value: {"value": 60, "unit": "psi"}
